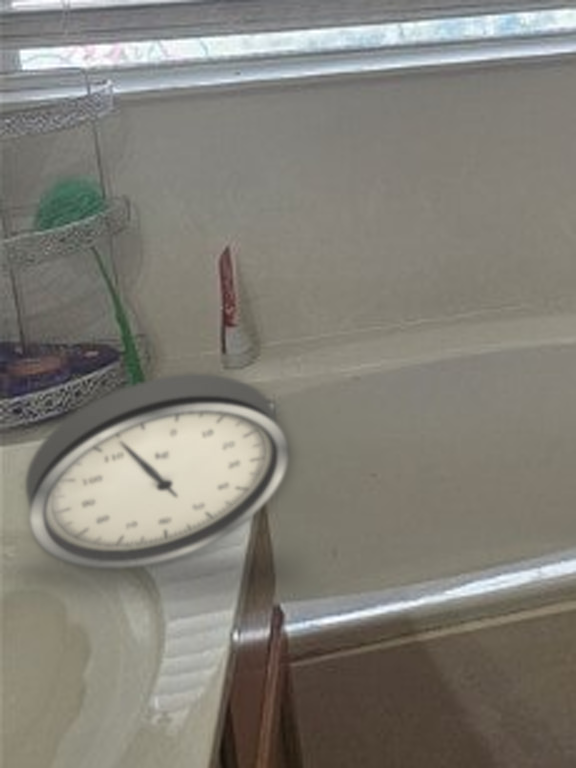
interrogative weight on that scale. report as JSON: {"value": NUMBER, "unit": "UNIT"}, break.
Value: {"value": 115, "unit": "kg"}
